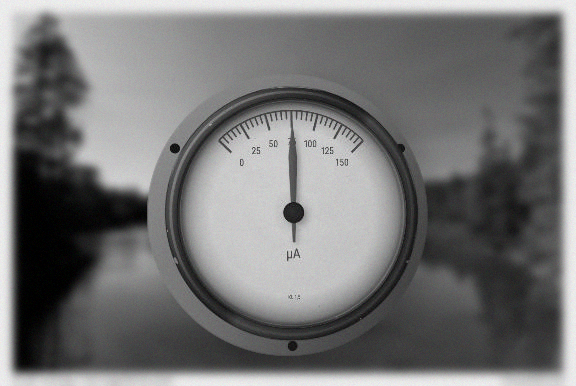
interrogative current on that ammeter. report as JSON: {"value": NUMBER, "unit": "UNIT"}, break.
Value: {"value": 75, "unit": "µA"}
